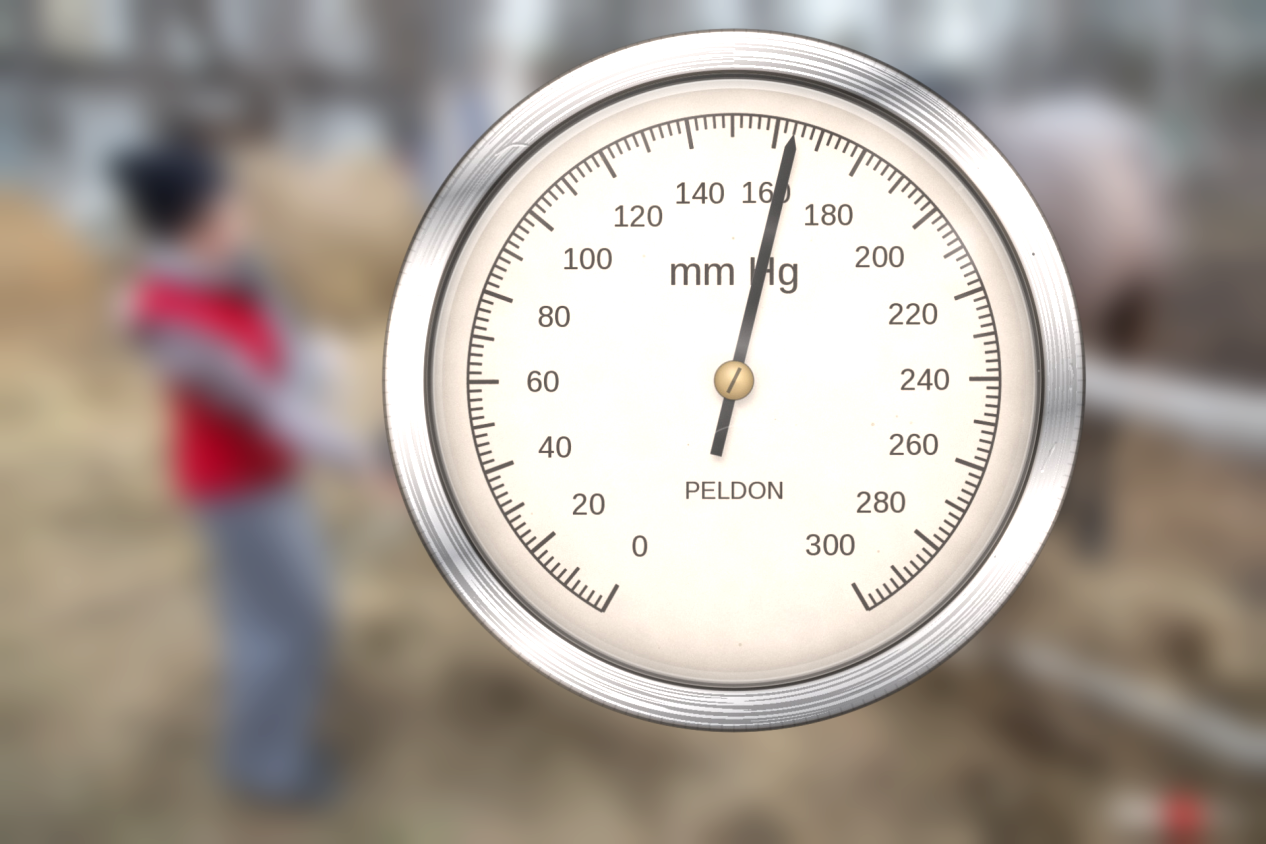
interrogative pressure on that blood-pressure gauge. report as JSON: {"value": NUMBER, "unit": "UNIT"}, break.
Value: {"value": 164, "unit": "mmHg"}
